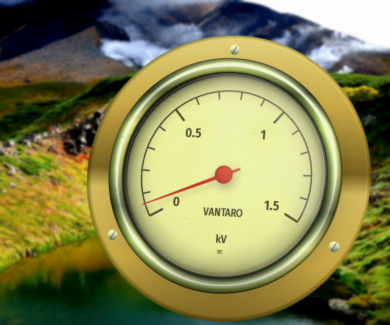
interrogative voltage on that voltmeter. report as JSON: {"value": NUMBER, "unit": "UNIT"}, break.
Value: {"value": 0.05, "unit": "kV"}
